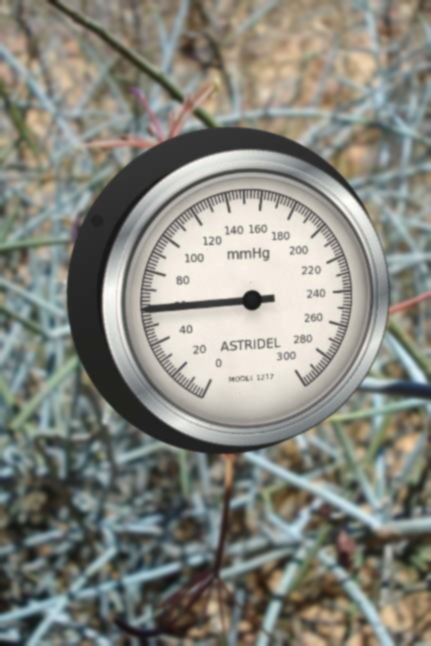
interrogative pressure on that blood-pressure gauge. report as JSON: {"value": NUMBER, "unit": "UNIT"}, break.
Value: {"value": 60, "unit": "mmHg"}
